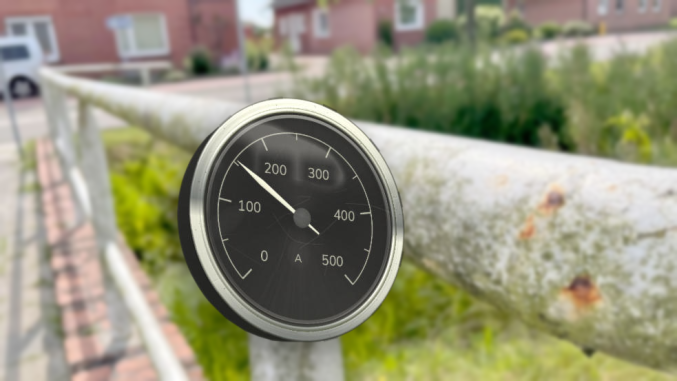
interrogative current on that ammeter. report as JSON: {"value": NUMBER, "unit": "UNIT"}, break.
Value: {"value": 150, "unit": "A"}
